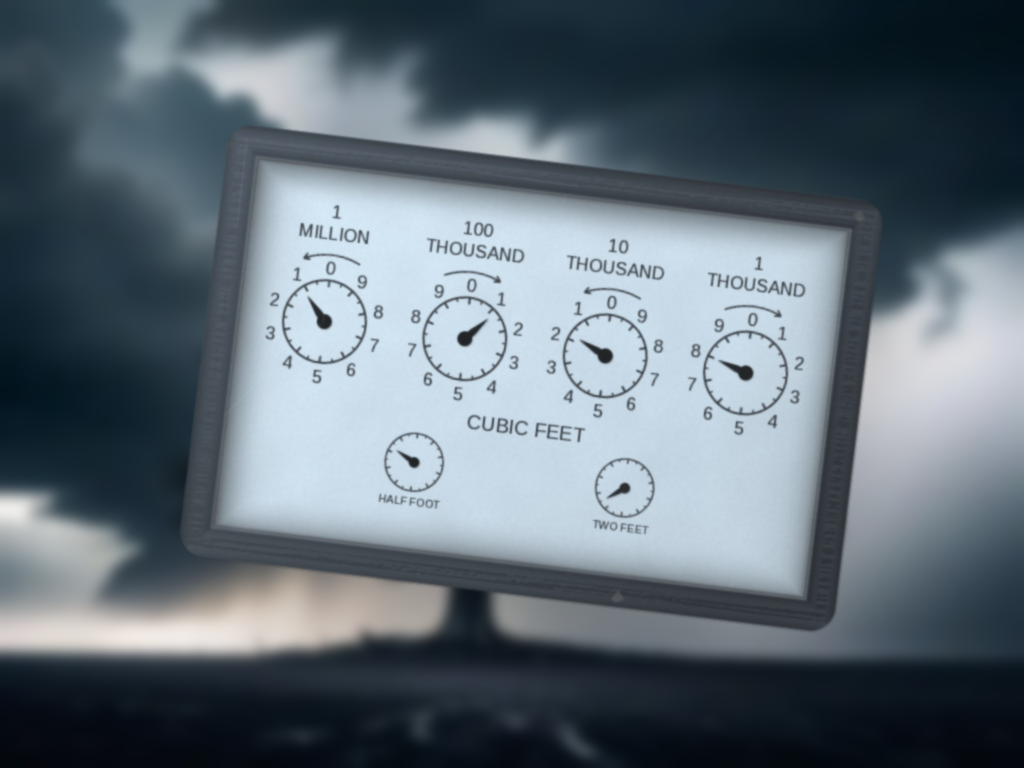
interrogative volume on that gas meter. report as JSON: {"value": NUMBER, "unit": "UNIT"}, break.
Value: {"value": 111800, "unit": "ft³"}
